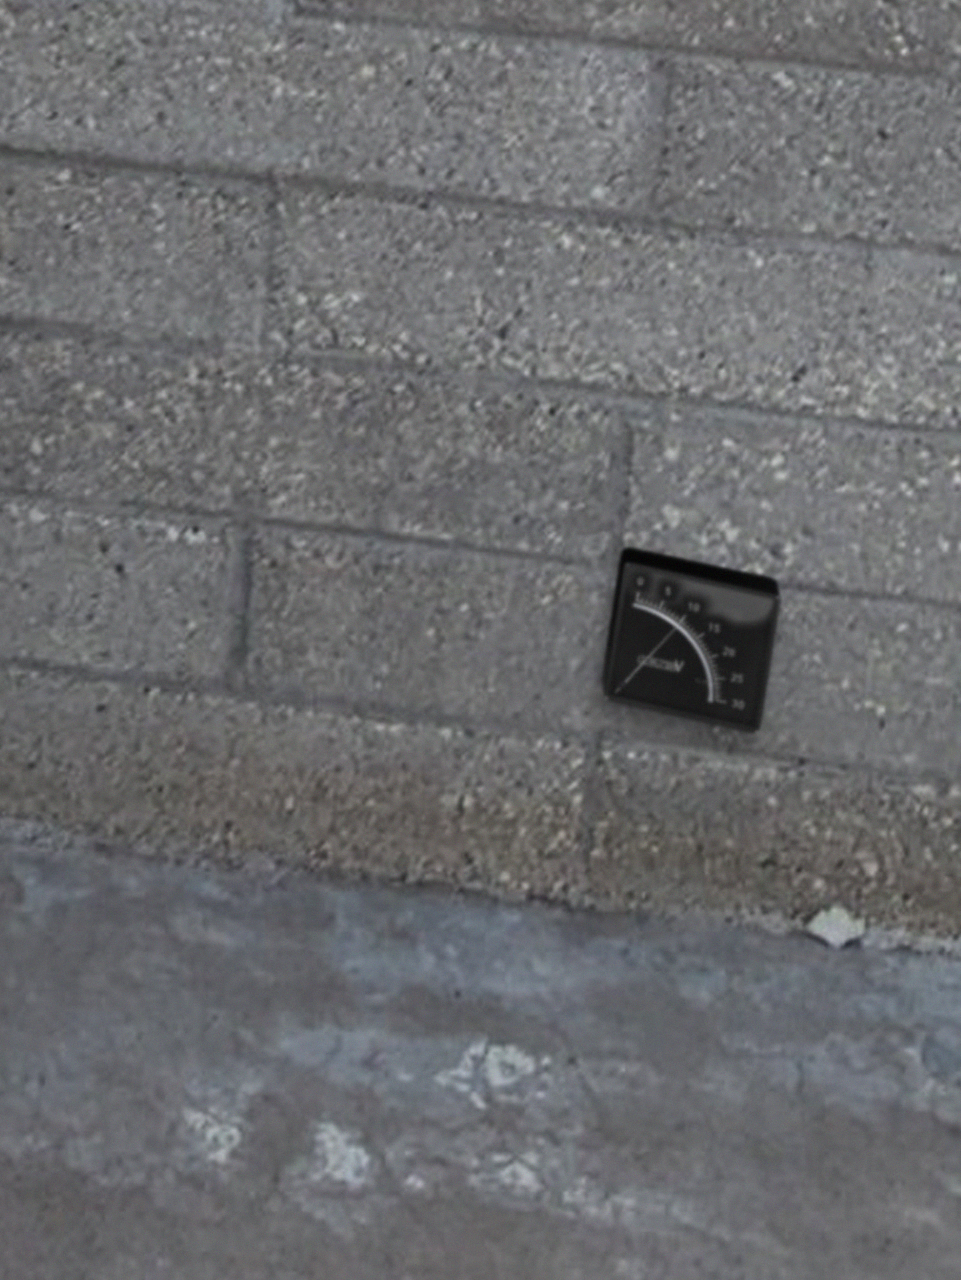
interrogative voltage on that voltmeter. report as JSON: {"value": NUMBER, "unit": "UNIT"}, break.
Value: {"value": 10, "unit": "V"}
